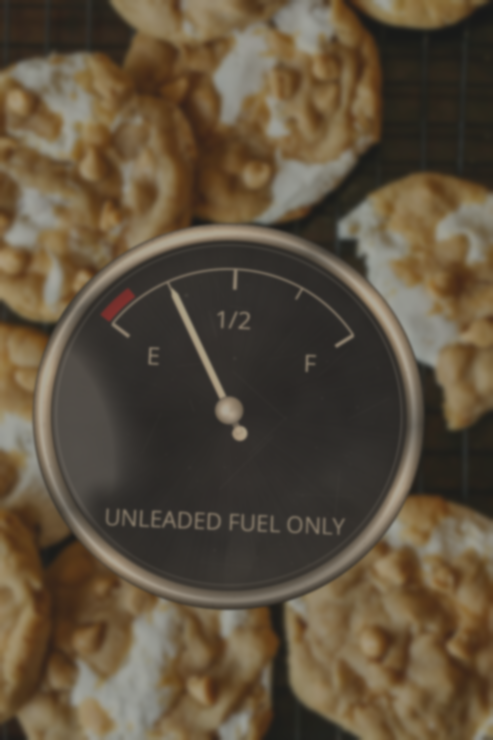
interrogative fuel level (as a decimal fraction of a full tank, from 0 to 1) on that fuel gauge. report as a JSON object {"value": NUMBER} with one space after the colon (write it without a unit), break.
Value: {"value": 0.25}
